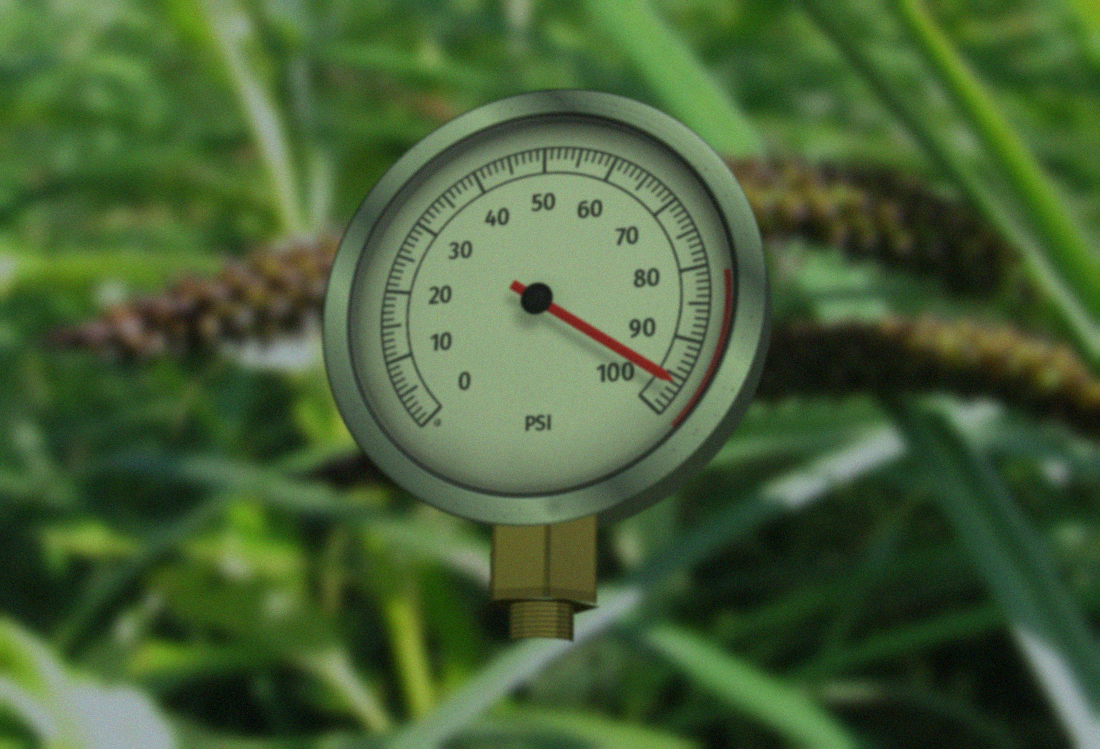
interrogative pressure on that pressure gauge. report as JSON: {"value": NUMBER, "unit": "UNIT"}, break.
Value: {"value": 96, "unit": "psi"}
